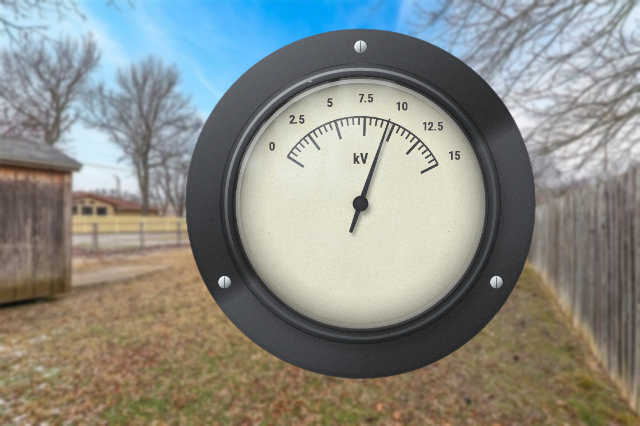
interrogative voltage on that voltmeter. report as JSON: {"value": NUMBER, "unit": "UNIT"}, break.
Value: {"value": 9.5, "unit": "kV"}
